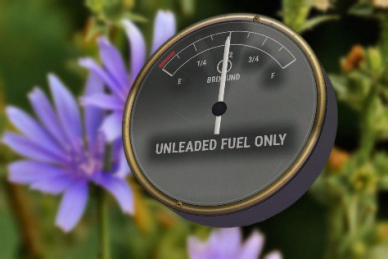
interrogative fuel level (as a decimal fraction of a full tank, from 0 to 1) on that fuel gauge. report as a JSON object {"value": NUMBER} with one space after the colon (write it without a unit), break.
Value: {"value": 0.5}
